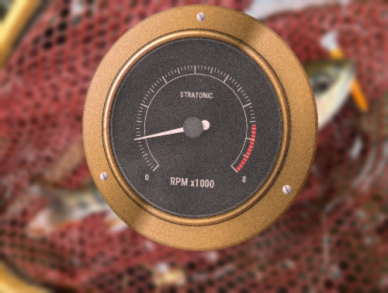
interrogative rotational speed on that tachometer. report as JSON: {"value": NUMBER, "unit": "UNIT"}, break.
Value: {"value": 1000, "unit": "rpm"}
